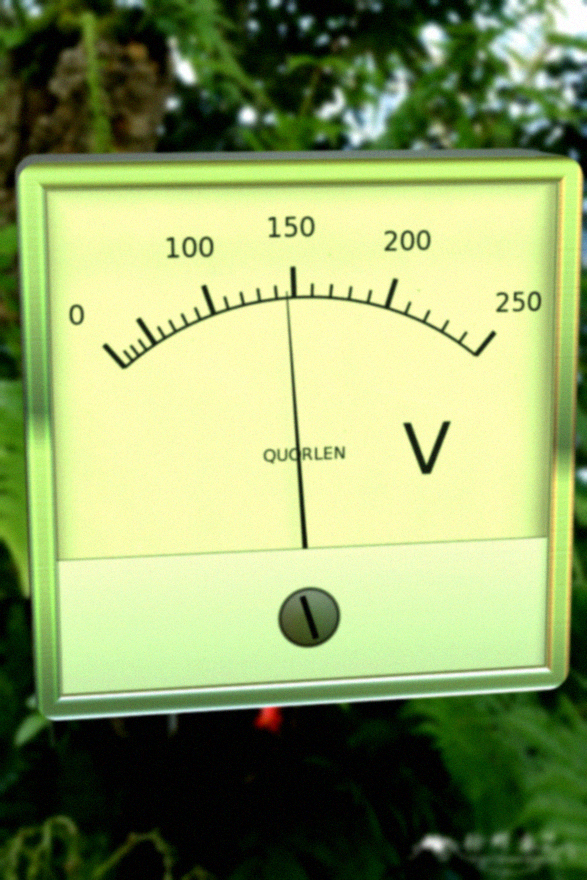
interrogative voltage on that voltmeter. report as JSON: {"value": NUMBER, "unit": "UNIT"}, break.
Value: {"value": 145, "unit": "V"}
